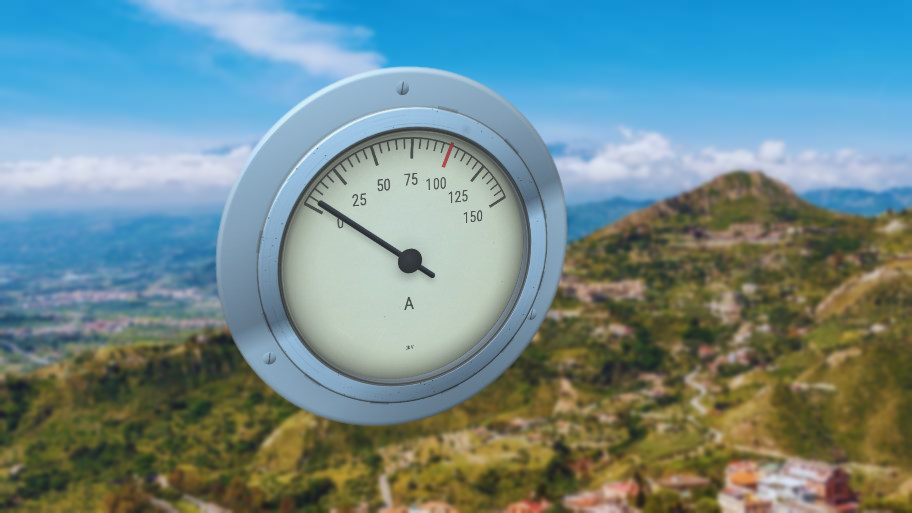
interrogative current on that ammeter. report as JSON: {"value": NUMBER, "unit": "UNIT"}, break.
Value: {"value": 5, "unit": "A"}
